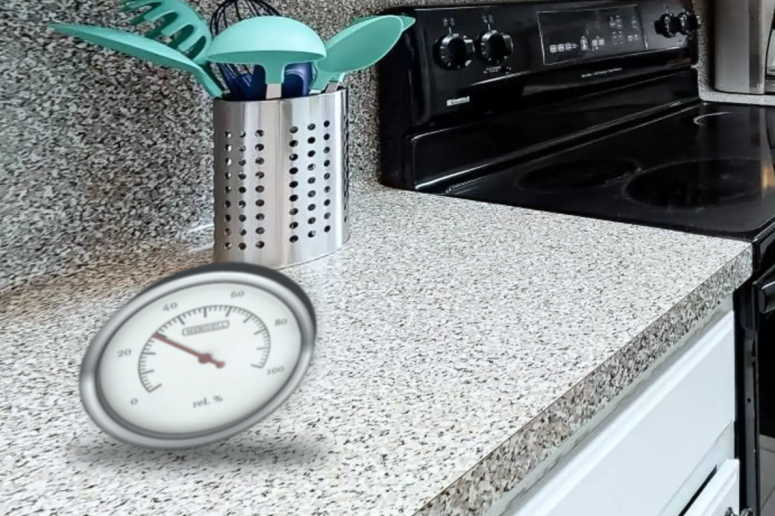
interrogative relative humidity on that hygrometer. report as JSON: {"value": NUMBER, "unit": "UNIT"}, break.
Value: {"value": 30, "unit": "%"}
